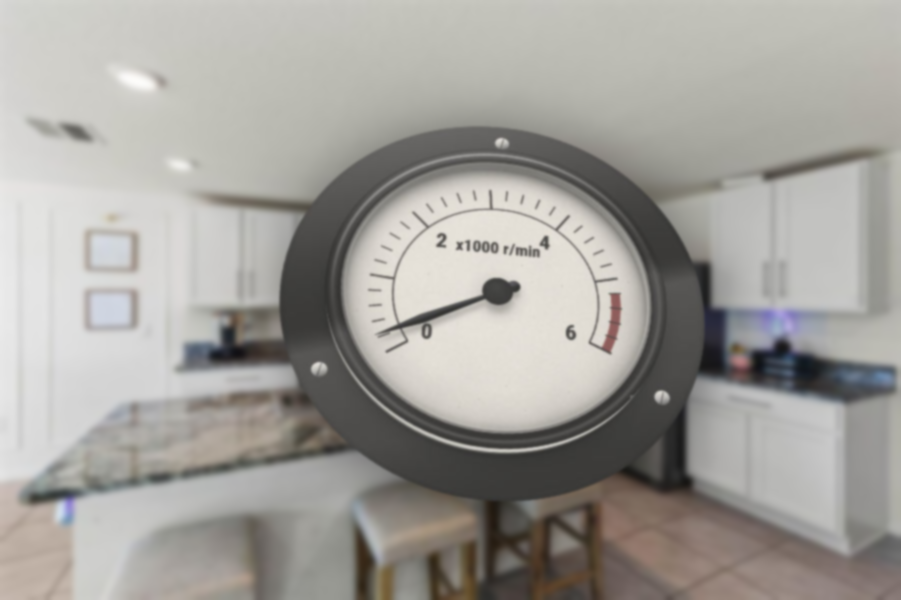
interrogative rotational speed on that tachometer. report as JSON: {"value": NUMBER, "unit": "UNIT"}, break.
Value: {"value": 200, "unit": "rpm"}
